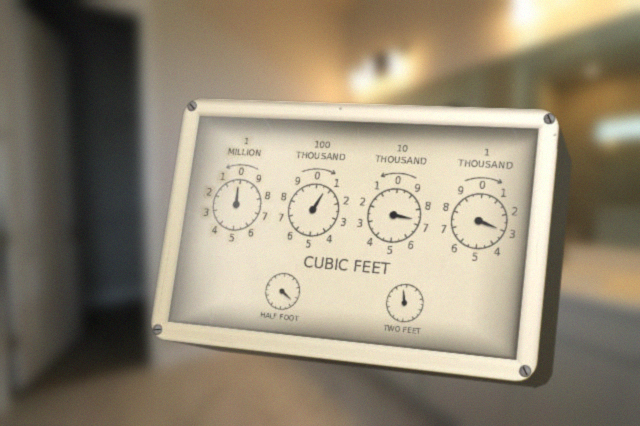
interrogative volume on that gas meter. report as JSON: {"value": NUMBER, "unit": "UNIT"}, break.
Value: {"value": 7300, "unit": "ft³"}
